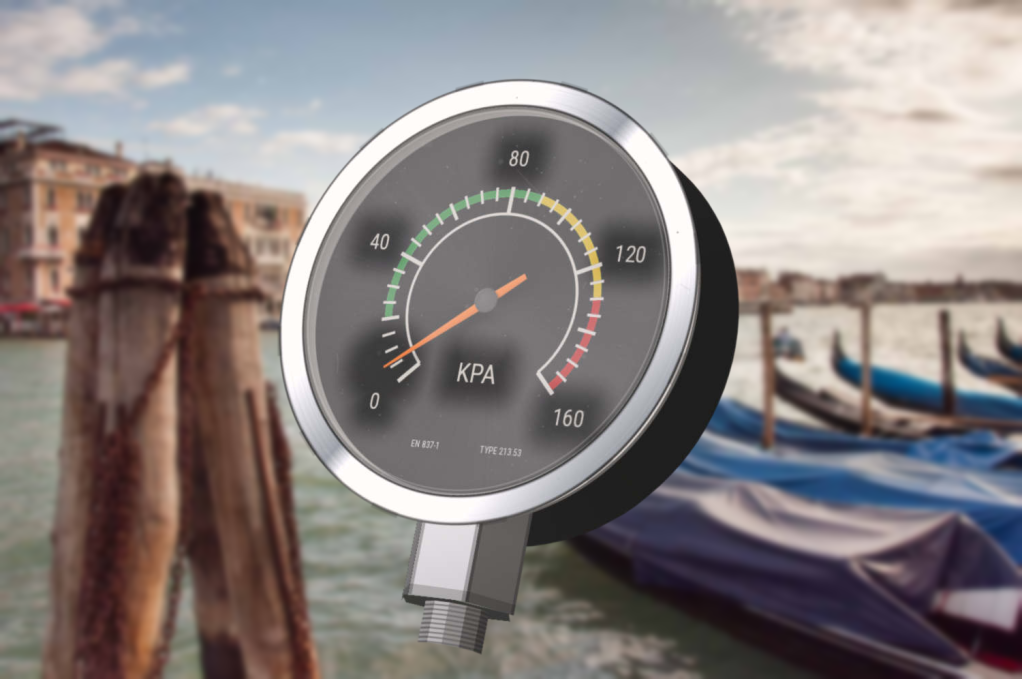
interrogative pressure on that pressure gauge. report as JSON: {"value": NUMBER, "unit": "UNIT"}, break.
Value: {"value": 5, "unit": "kPa"}
